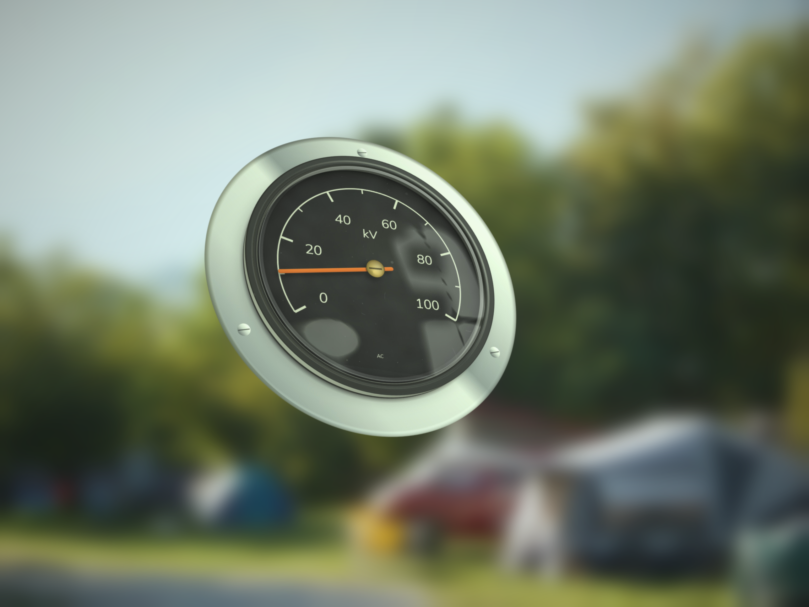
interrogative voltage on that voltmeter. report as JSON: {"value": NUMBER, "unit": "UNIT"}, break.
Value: {"value": 10, "unit": "kV"}
